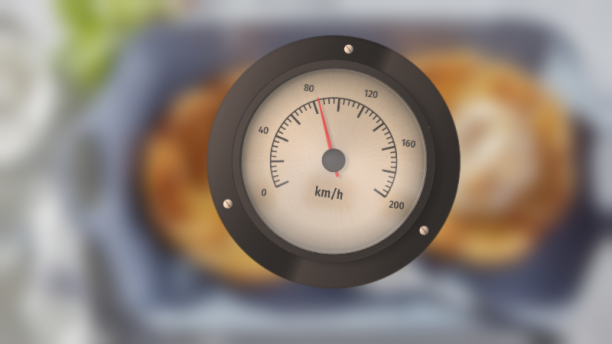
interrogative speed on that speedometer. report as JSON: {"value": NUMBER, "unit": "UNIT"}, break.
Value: {"value": 84, "unit": "km/h"}
